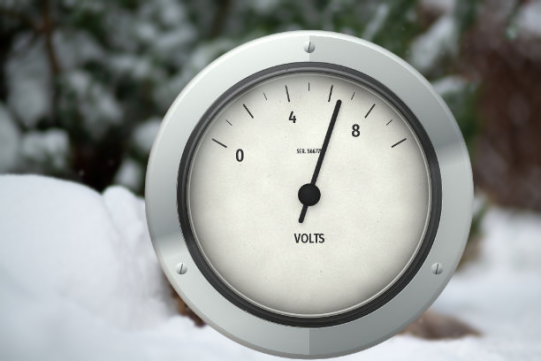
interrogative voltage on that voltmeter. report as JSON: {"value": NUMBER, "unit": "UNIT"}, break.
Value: {"value": 6.5, "unit": "V"}
